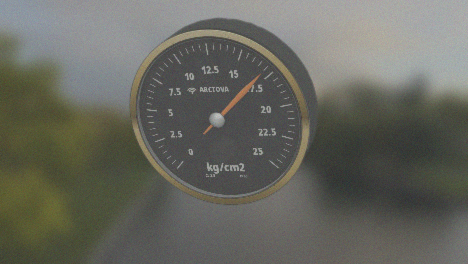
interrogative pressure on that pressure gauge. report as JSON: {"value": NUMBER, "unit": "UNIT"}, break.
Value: {"value": 17, "unit": "kg/cm²"}
